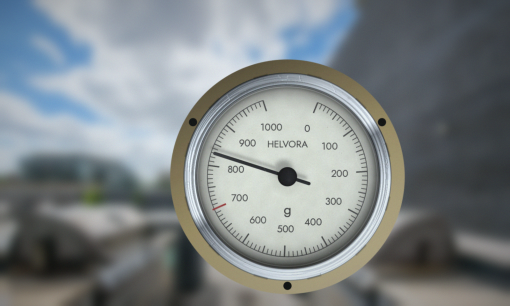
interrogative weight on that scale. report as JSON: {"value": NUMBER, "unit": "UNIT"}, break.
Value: {"value": 830, "unit": "g"}
